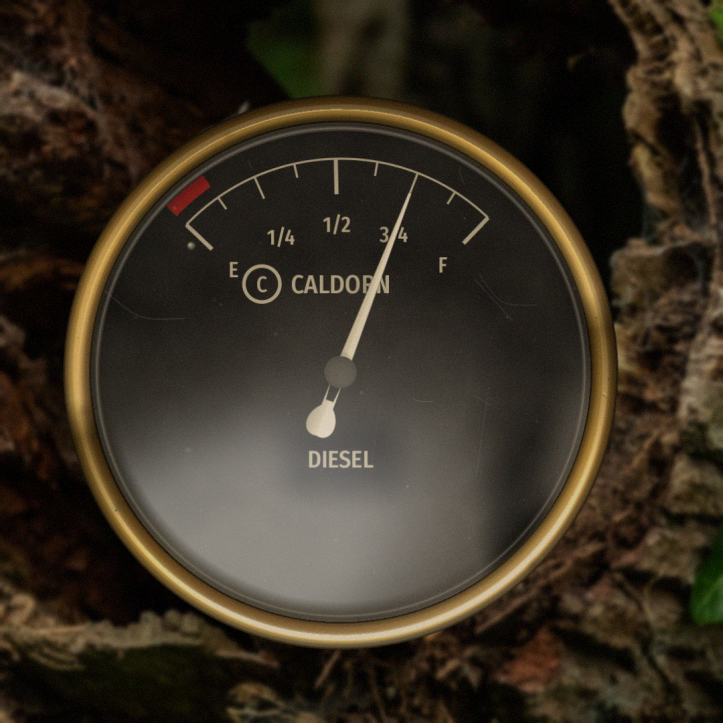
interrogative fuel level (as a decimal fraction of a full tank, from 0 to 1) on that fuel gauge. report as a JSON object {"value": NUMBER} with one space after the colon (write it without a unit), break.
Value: {"value": 0.75}
